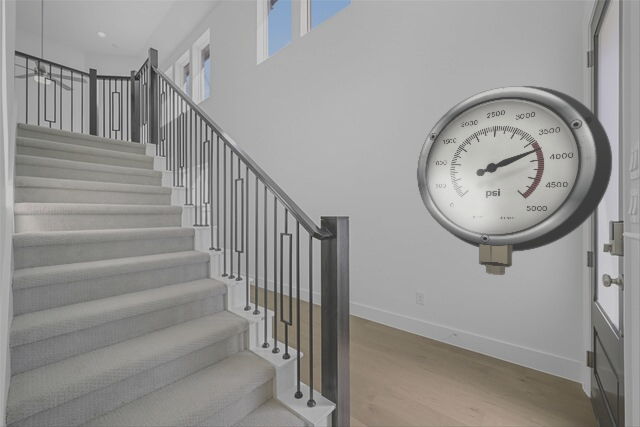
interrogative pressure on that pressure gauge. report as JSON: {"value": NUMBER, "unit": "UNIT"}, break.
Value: {"value": 3750, "unit": "psi"}
